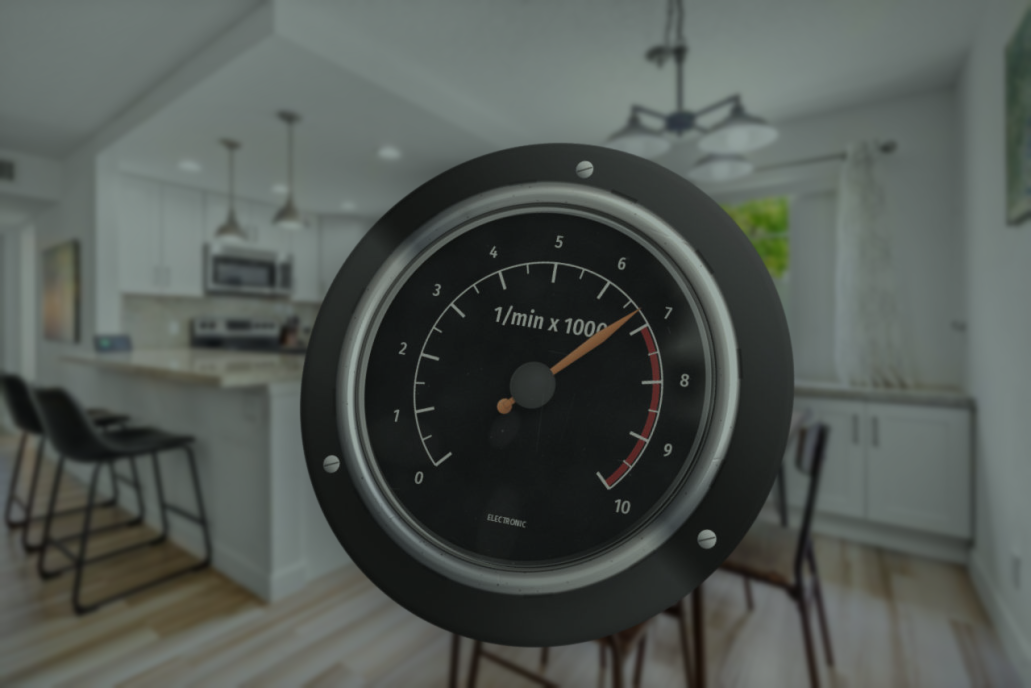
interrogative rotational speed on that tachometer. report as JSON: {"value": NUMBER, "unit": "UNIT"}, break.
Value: {"value": 6750, "unit": "rpm"}
